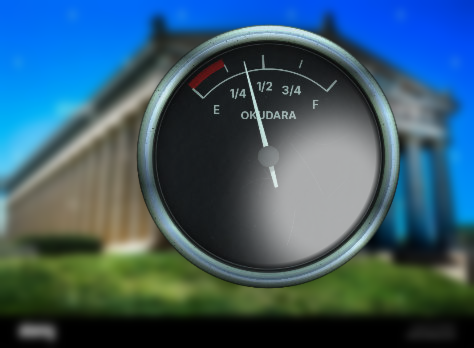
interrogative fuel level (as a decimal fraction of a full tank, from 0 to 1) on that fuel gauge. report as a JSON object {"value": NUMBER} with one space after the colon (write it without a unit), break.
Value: {"value": 0.375}
